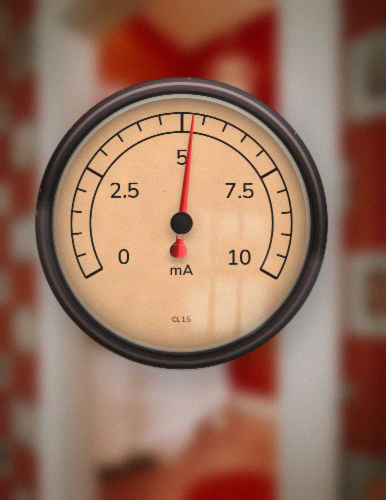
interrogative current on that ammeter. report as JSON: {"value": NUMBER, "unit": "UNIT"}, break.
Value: {"value": 5.25, "unit": "mA"}
